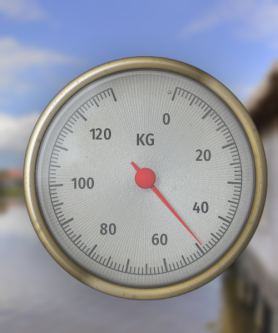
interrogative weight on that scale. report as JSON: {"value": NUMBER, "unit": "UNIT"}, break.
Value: {"value": 49, "unit": "kg"}
